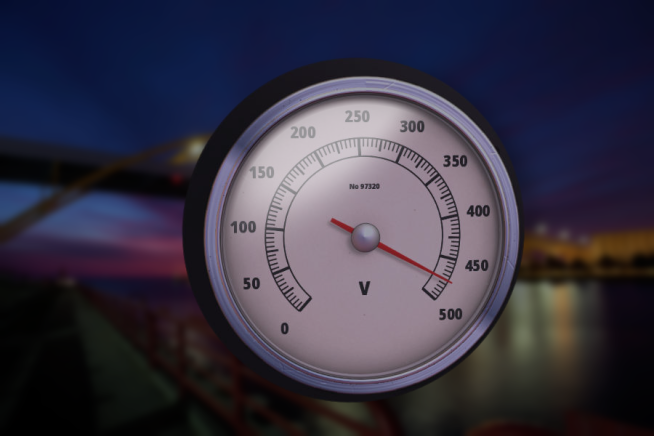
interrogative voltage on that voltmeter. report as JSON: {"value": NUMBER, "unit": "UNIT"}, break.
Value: {"value": 475, "unit": "V"}
